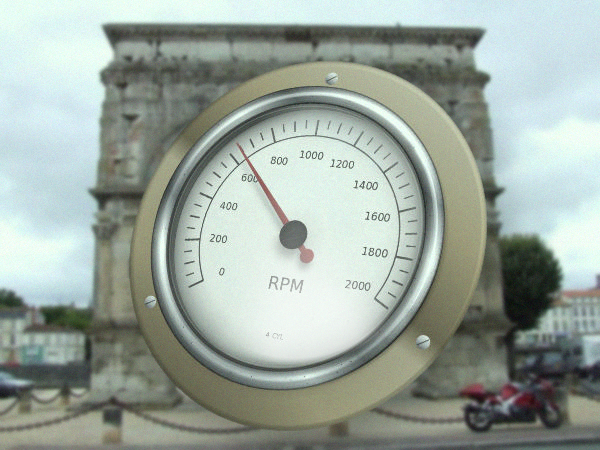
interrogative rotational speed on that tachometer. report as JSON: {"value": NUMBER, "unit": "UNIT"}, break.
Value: {"value": 650, "unit": "rpm"}
